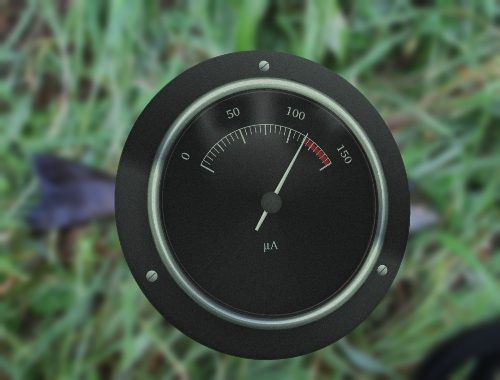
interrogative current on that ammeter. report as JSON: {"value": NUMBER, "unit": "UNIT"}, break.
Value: {"value": 115, "unit": "µA"}
